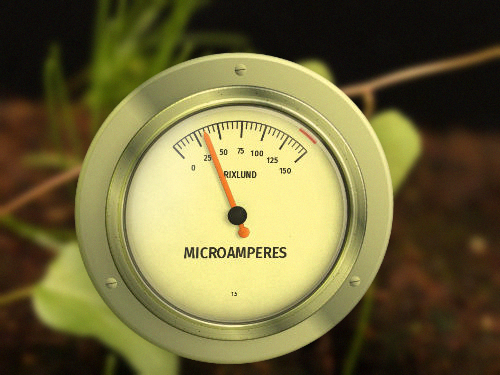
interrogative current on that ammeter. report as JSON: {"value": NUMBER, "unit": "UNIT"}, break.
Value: {"value": 35, "unit": "µA"}
